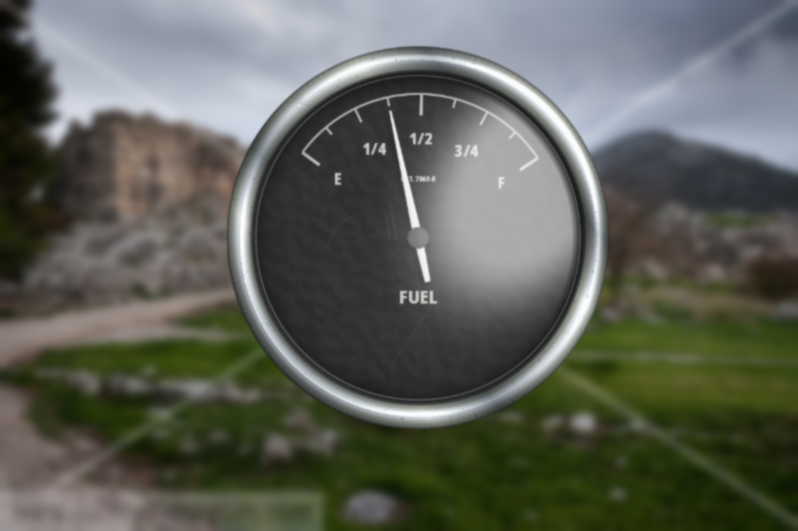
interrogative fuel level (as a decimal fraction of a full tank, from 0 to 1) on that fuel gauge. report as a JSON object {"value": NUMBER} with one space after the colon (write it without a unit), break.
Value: {"value": 0.375}
